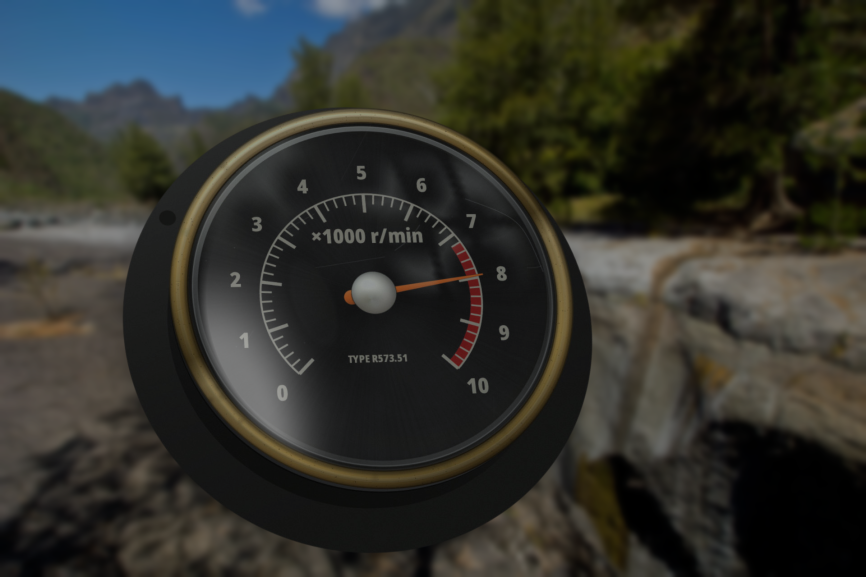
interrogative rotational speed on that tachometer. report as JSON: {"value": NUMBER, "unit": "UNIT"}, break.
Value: {"value": 8000, "unit": "rpm"}
